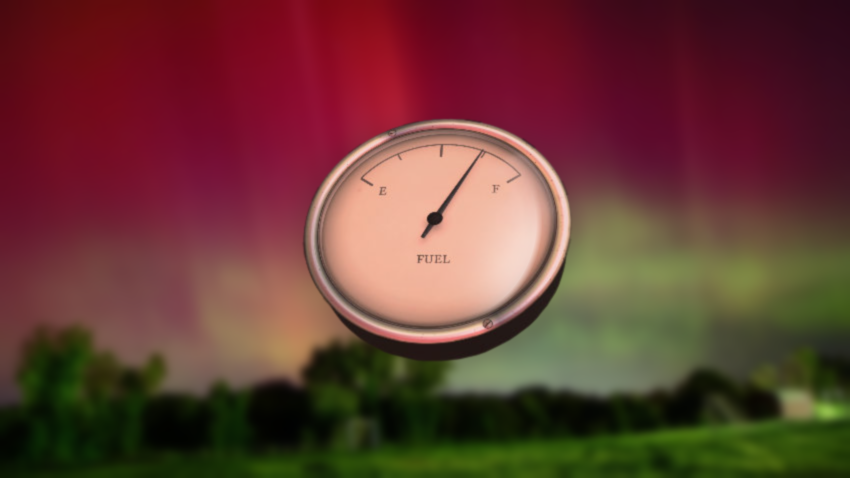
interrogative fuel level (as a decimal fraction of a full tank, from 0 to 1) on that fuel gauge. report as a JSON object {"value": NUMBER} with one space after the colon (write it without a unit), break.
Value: {"value": 0.75}
